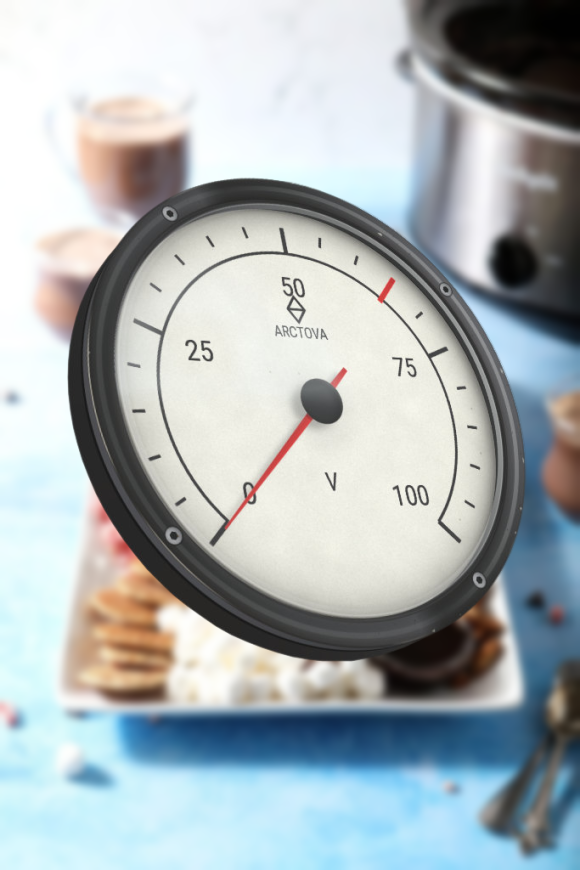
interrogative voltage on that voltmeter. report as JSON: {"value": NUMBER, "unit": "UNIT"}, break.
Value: {"value": 0, "unit": "V"}
